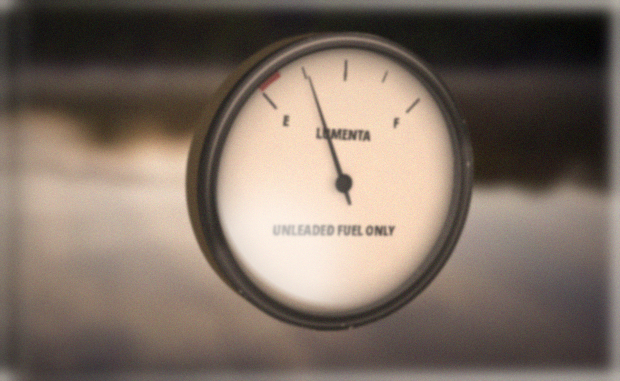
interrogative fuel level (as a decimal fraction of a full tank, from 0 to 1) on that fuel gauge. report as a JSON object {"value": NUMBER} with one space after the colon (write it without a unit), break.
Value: {"value": 0.25}
